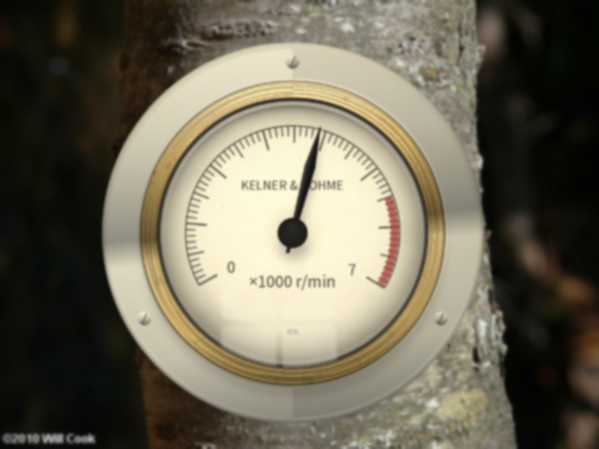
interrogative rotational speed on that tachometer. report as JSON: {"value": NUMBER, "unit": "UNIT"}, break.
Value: {"value": 3900, "unit": "rpm"}
